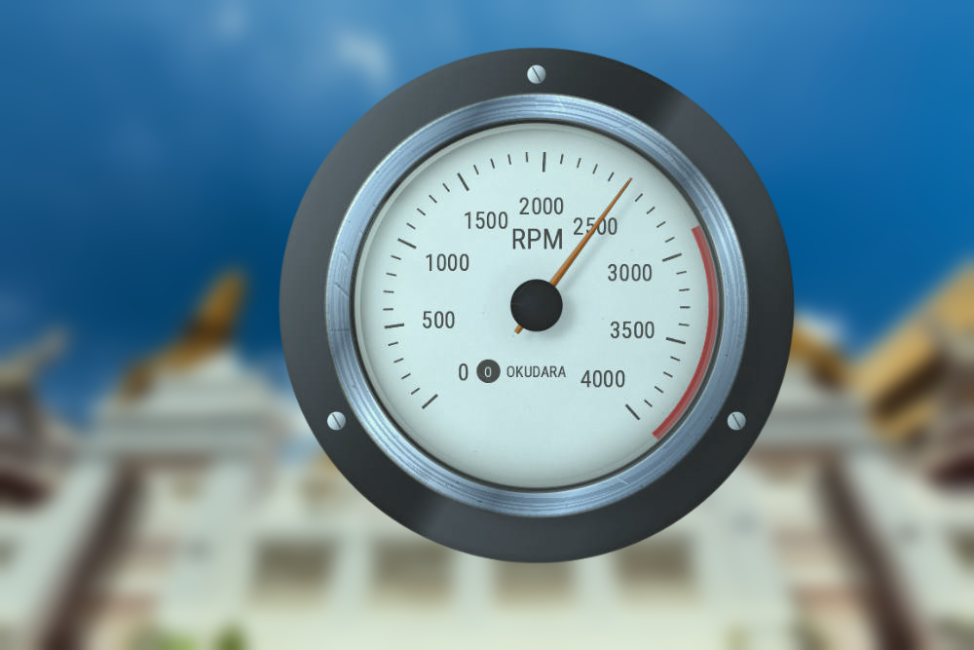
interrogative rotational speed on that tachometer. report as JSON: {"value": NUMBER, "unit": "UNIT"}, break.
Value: {"value": 2500, "unit": "rpm"}
